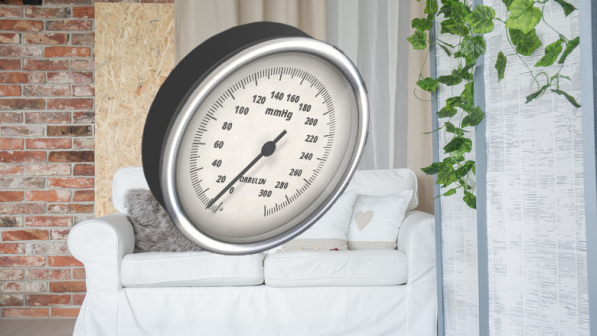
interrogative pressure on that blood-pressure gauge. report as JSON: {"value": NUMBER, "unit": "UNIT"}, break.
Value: {"value": 10, "unit": "mmHg"}
